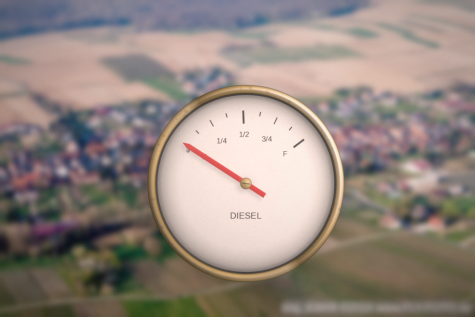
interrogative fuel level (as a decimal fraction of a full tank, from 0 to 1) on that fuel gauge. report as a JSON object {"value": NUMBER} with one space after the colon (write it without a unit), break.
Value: {"value": 0}
